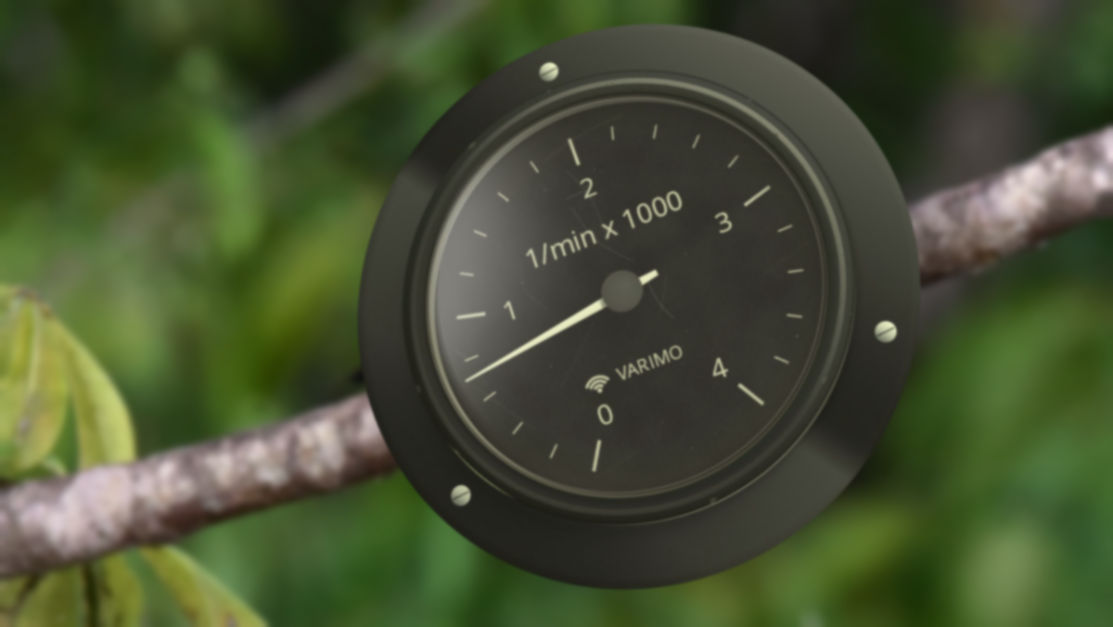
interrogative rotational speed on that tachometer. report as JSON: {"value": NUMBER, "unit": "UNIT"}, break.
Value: {"value": 700, "unit": "rpm"}
